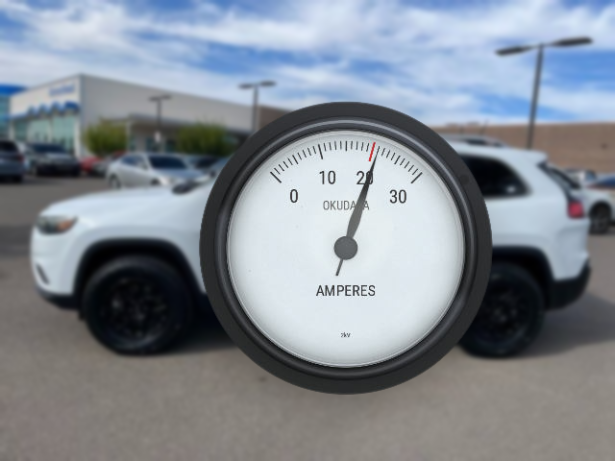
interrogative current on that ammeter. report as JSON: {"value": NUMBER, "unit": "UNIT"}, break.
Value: {"value": 21, "unit": "A"}
